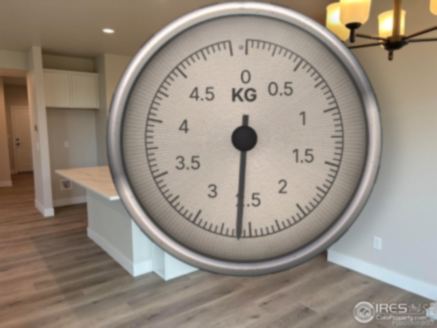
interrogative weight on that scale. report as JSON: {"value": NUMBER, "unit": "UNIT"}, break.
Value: {"value": 2.6, "unit": "kg"}
